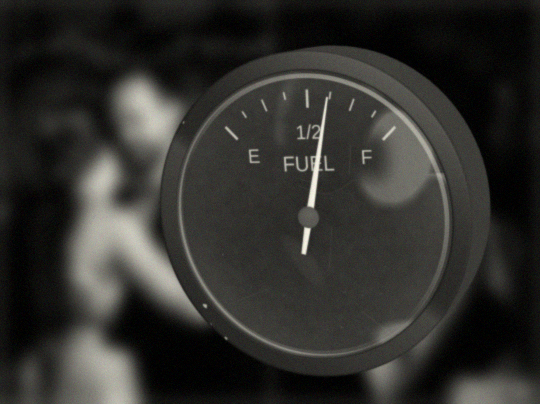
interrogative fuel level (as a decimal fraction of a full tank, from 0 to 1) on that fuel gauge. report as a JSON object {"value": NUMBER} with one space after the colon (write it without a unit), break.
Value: {"value": 0.625}
